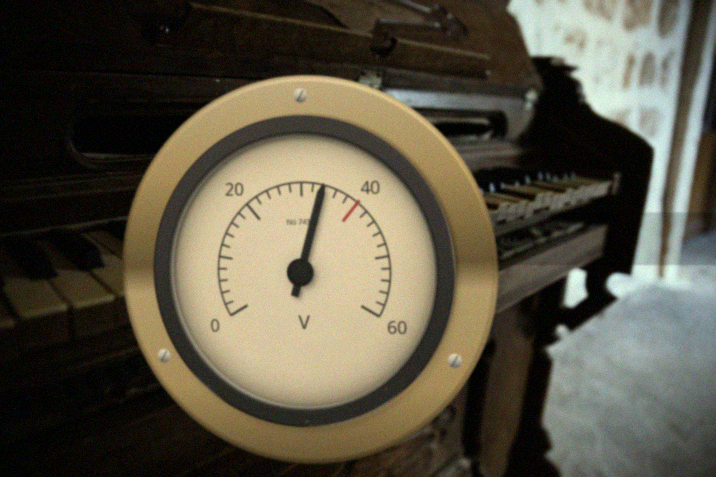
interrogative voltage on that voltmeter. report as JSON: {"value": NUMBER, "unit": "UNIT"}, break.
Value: {"value": 34, "unit": "V"}
